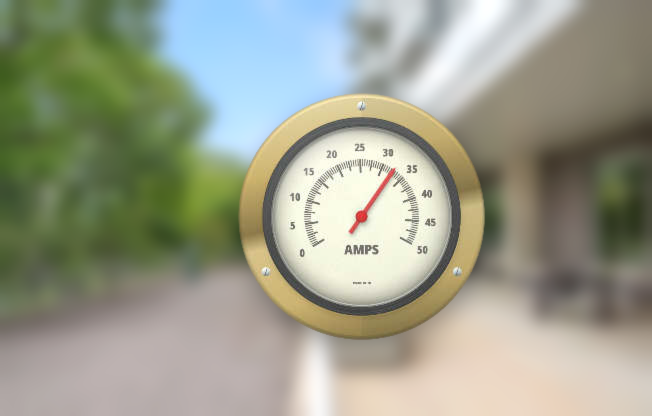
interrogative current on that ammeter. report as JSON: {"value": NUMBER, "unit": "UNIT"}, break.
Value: {"value": 32.5, "unit": "A"}
